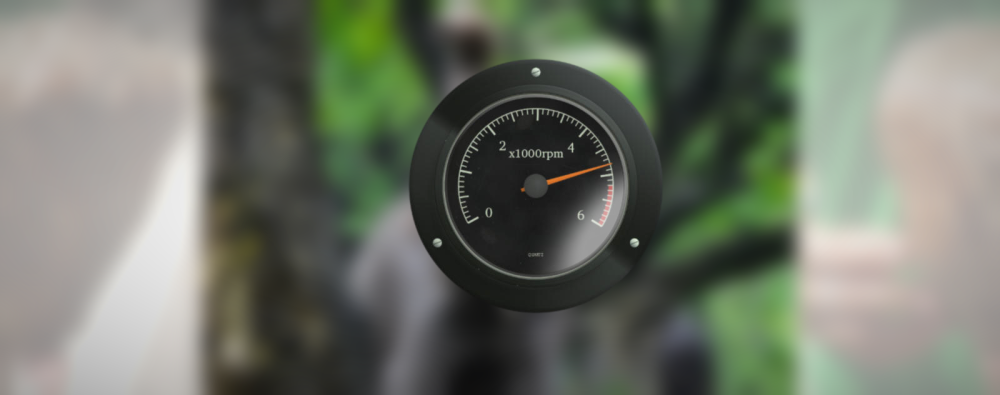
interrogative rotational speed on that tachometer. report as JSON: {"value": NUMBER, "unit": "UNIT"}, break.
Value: {"value": 4800, "unit": "rpm"}
